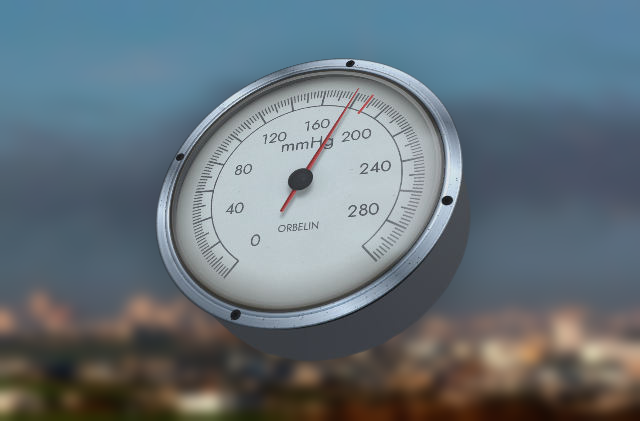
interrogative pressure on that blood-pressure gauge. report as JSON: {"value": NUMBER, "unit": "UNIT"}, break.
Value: {"value": 180, "unit": "mmHg"}
